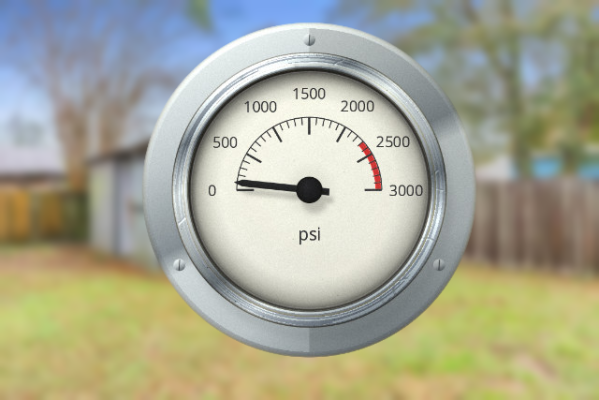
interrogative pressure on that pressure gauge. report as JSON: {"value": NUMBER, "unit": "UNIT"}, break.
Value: {"value": 100, "unit": "psi"}
